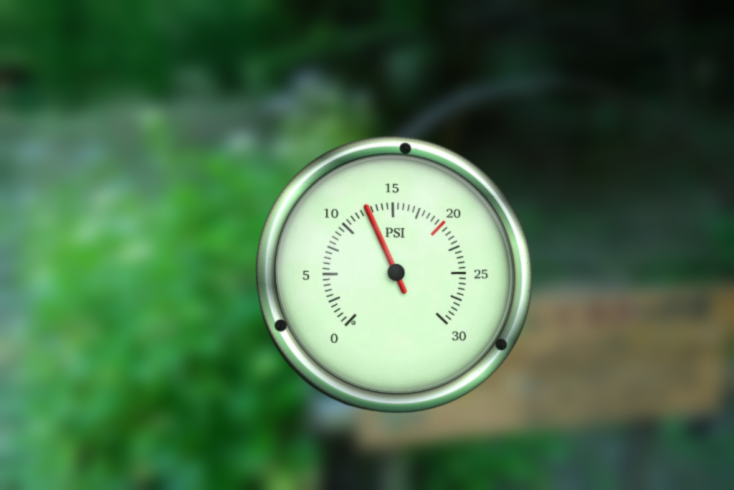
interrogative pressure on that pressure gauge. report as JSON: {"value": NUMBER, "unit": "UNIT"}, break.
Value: {"value": 12.5, "unit": "psi"}
